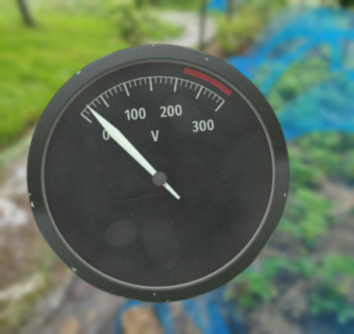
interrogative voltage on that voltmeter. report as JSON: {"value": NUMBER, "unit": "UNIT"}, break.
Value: {"value": 20, "unit": "V"}
